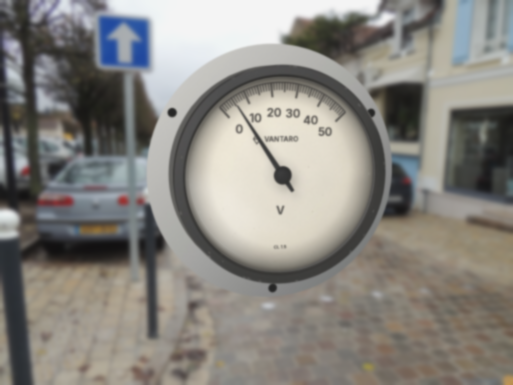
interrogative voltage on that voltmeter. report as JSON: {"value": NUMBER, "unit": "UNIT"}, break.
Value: {"value": 5, "unit": "V"}
